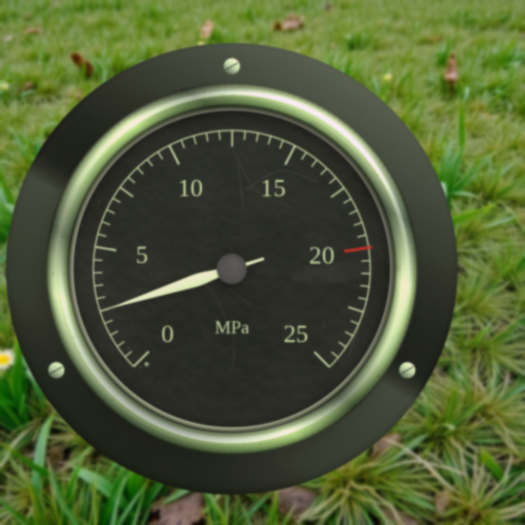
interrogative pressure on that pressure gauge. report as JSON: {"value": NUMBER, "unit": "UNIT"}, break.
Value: {"value": 2.5, "unit": "MPa"}
